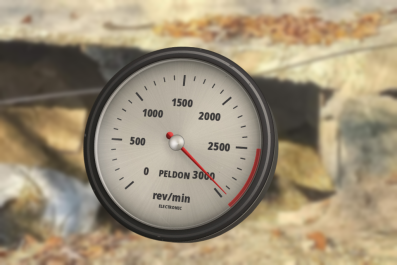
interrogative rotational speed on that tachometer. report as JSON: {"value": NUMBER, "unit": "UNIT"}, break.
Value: {"value": 2950, "unit": "rpm"}
